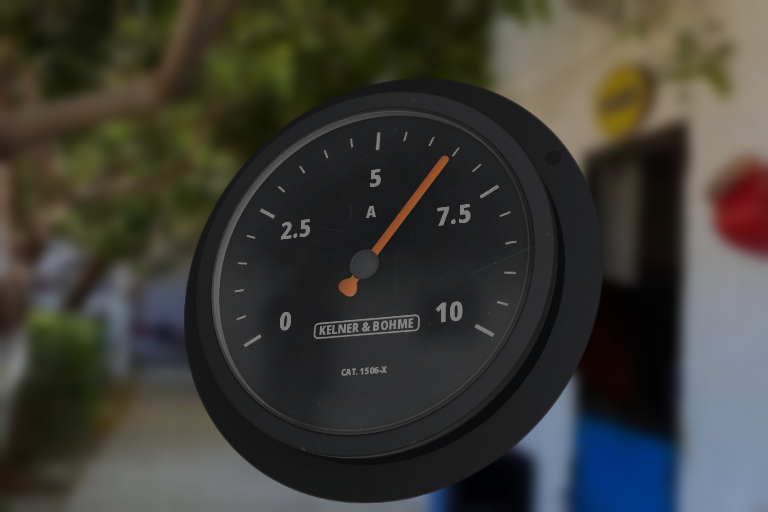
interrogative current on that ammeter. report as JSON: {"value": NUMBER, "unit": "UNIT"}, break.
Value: {"value": 6.5, "unit": "A"}
